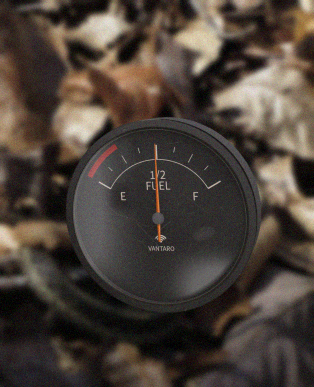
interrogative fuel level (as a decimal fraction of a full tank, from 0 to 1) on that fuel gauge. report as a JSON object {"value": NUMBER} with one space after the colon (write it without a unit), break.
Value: {"value": 0.5}
